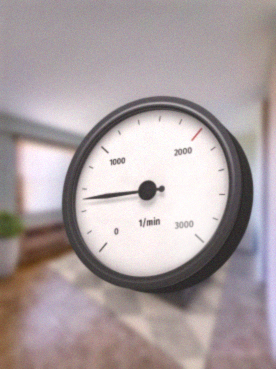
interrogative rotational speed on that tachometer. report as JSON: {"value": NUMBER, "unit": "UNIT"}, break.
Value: {"value": 500, "unit": "rpm"}
